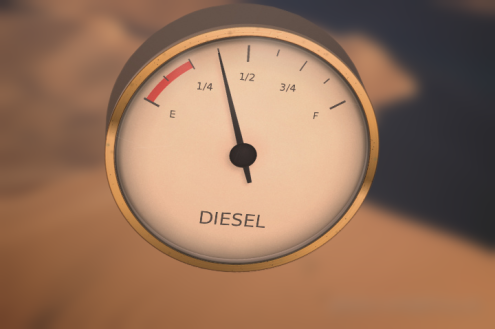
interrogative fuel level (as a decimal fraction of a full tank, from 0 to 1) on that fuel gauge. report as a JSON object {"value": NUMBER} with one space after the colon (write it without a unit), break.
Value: {"value": 0.375}
